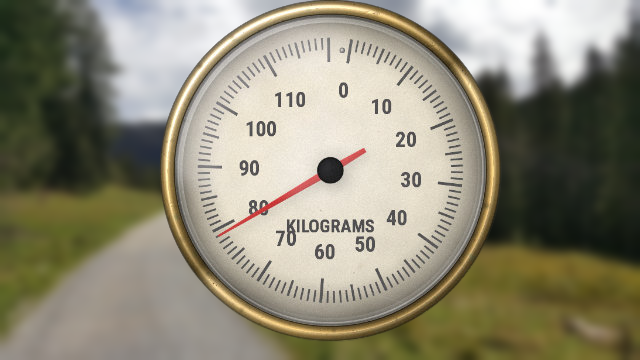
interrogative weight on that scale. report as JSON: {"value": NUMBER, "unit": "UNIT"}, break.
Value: {"value": 79, "unit": "kg"}
